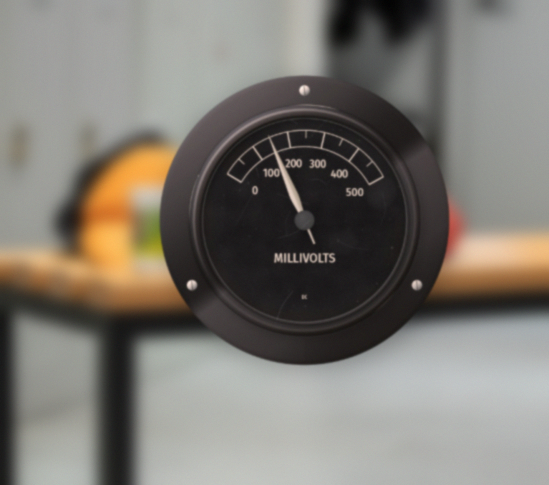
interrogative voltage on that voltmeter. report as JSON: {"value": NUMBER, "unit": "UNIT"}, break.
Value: {"value": 150, "unit": "mV"}
